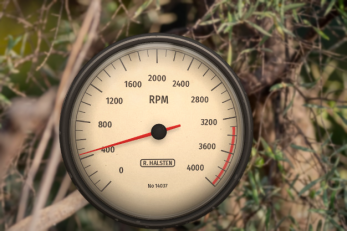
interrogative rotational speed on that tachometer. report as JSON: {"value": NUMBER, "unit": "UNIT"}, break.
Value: {"value": 450, "unit": "rpm"}
